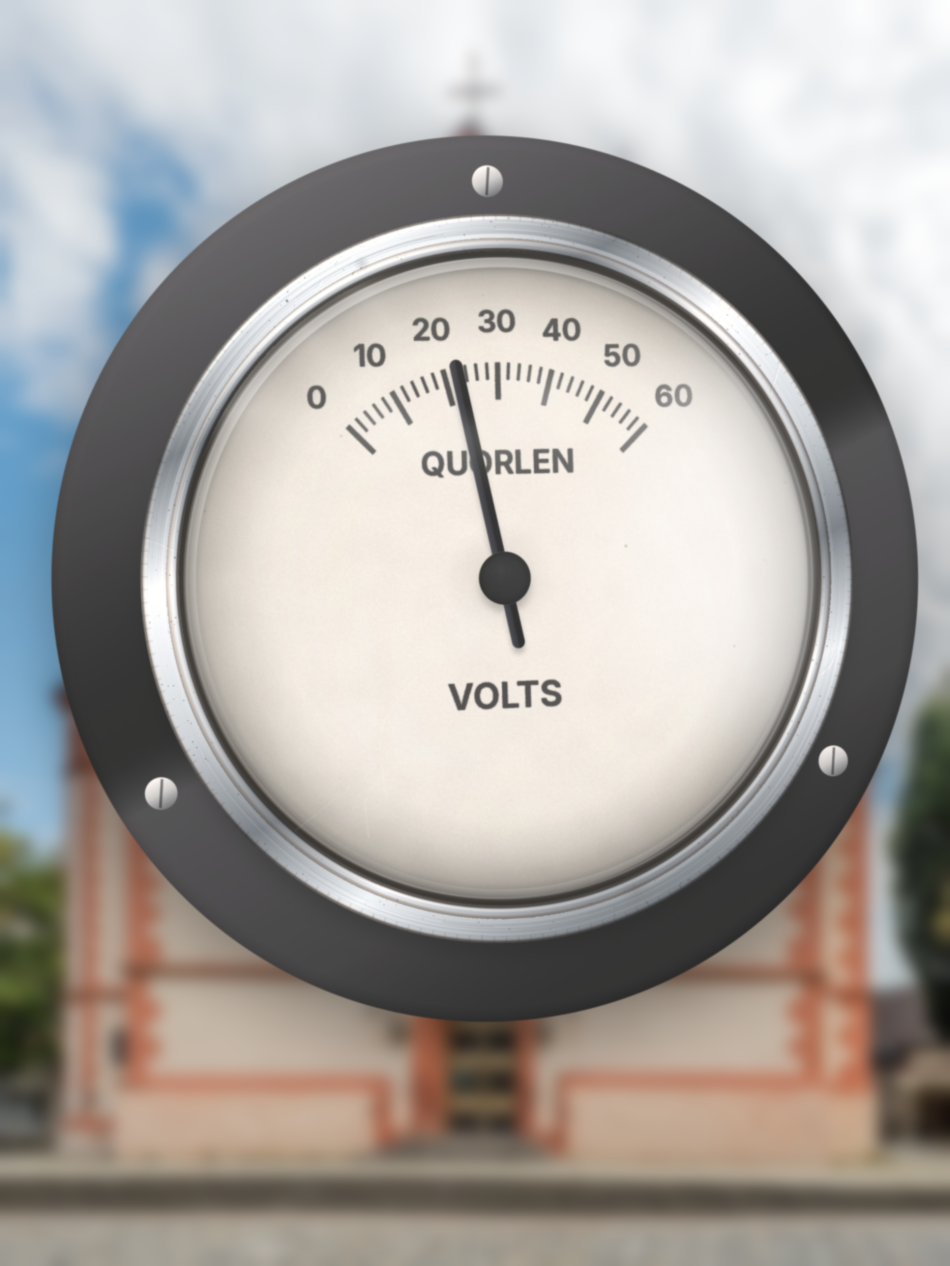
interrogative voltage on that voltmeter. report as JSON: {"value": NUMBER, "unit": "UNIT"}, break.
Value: {"value": 22, "unit": "V"}
